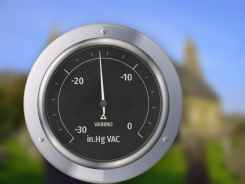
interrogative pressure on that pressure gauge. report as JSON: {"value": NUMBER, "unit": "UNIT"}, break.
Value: {"value": -15, "unit": "inHg"}
